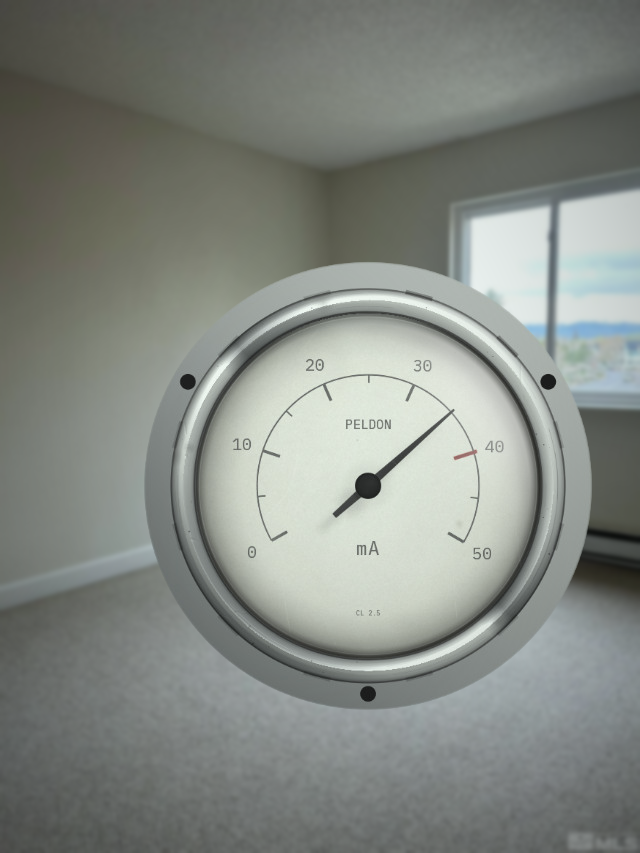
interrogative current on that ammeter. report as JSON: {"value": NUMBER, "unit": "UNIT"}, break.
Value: {"value": 35, "unit": "mA"}
